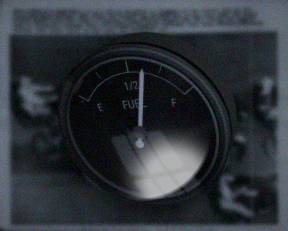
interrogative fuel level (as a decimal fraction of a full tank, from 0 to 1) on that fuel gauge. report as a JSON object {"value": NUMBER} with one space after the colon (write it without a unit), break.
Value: {"value": 0.625}
